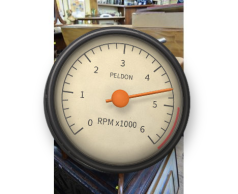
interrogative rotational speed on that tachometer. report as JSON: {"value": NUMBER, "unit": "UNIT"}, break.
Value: {"value": 4600, "unit": "rpm"}
